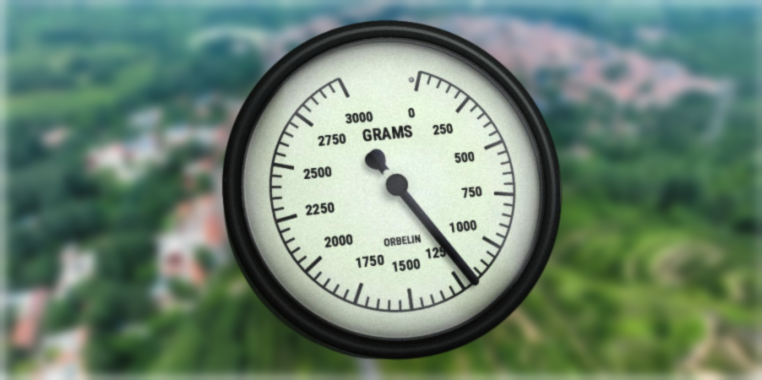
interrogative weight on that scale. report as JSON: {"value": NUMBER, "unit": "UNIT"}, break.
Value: {"value": 1200, "unit": "g"}
